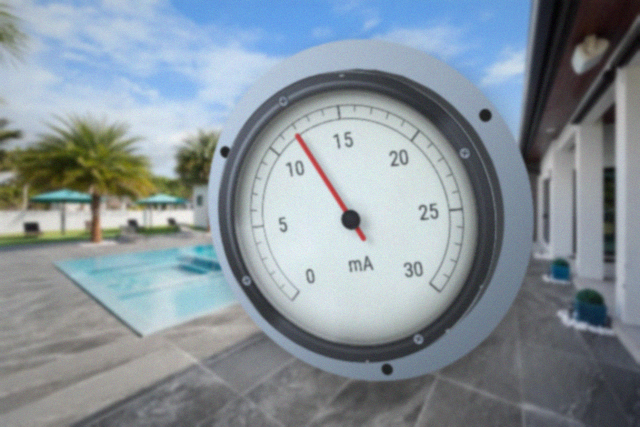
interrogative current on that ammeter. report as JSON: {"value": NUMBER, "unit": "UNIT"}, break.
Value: {"value": 12, "unit": "mA"}
